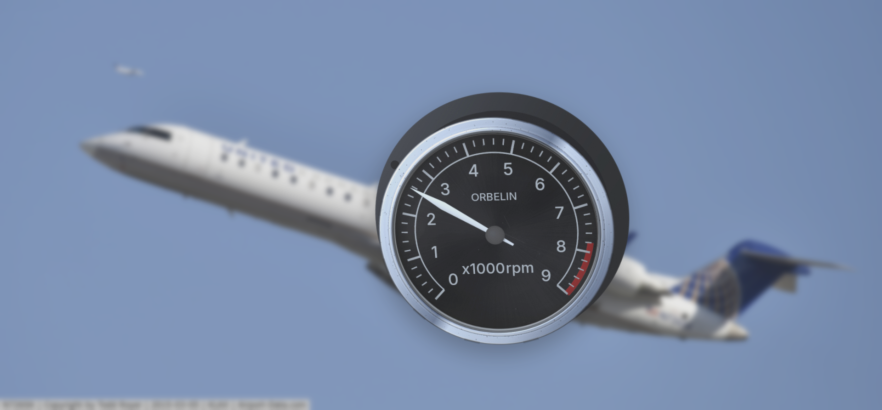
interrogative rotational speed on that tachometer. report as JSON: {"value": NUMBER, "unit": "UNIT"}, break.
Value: {"value": 2600, "unit": "rpm"}
